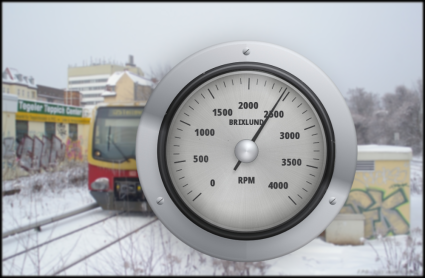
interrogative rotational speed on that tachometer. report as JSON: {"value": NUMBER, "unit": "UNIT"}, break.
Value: {"value": 2450, "unit": "rpm"}
